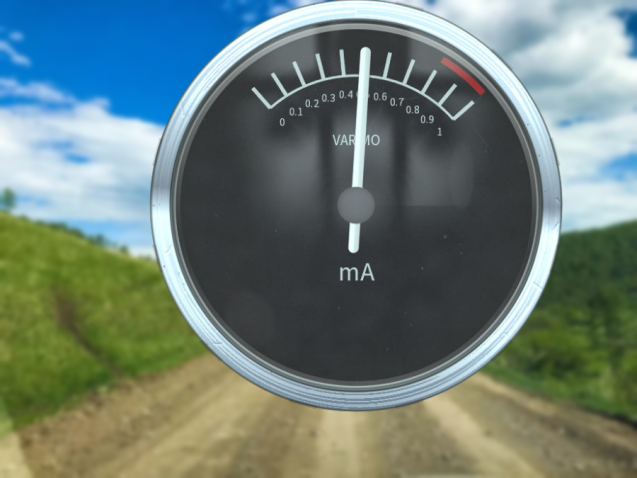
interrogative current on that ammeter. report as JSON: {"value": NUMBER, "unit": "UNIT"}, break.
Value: {"value": 0.5, "unit": "mA"}
